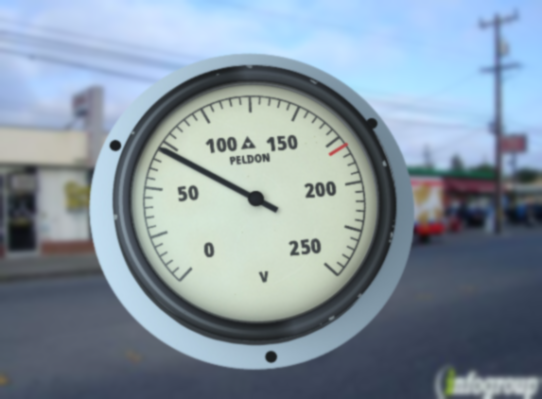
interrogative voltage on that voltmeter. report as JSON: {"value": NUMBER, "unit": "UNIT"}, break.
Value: {"value": 70, "unit": "V"}
